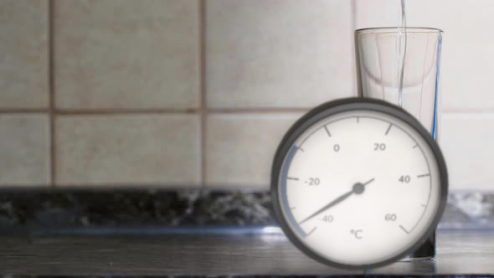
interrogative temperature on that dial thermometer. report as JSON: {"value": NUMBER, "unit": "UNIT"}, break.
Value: {"value": -35, "unit": "°C"}
